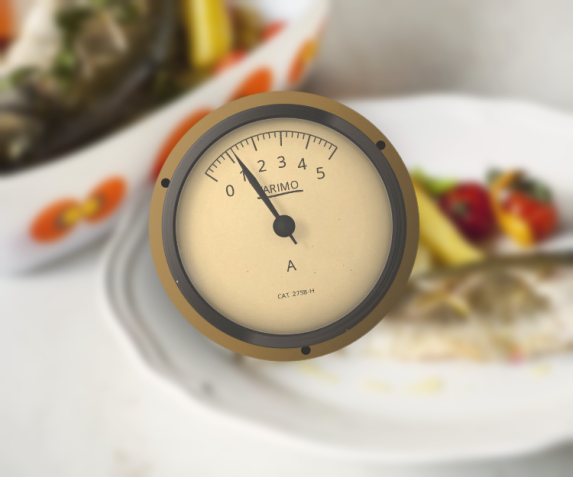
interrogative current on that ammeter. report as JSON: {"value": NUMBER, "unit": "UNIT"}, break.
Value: {"value": 1.2, "unit": "A"}
